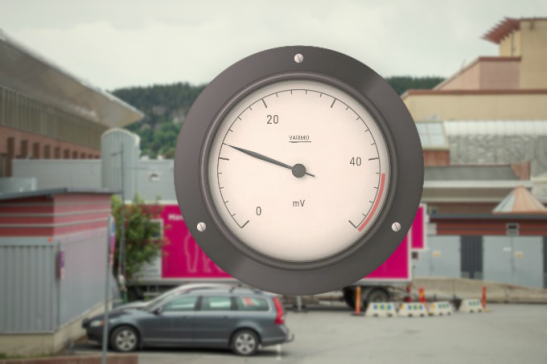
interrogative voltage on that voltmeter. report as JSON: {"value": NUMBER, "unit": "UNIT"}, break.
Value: {"value": 12, "unit": "mV"}
